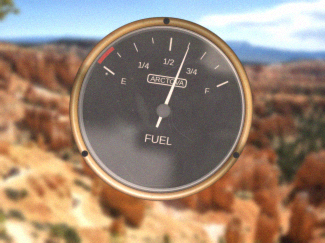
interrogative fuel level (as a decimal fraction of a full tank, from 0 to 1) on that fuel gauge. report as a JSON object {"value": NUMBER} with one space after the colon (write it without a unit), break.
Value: {"value": 0.625}
